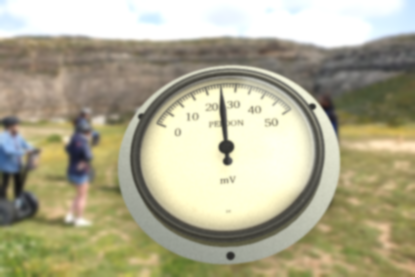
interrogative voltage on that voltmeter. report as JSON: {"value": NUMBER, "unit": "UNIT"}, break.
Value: {"value": 25, "unit": "mV"}
